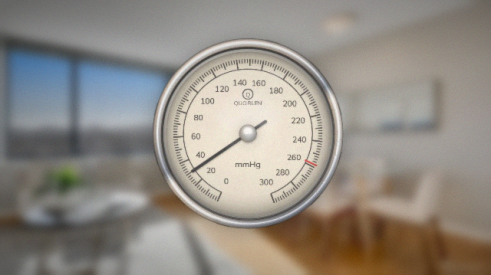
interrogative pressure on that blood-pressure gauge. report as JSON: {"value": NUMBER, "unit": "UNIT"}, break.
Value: {"value": 30, "unit": "mmHg"}
